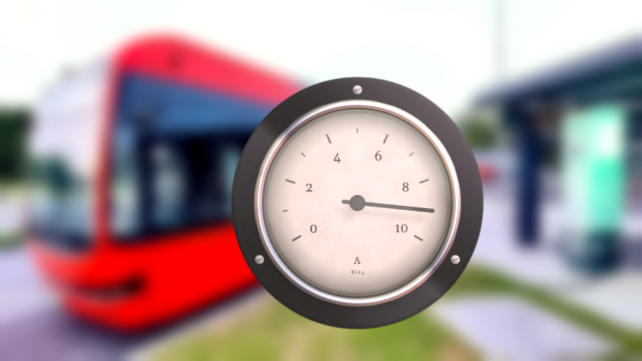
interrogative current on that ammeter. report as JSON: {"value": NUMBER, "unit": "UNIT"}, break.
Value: {"value": 9, "unit": "A"}
